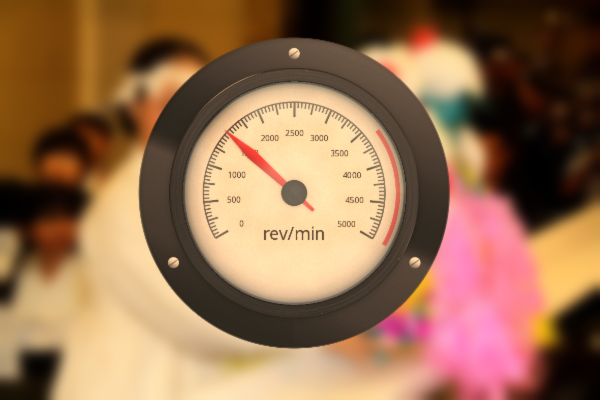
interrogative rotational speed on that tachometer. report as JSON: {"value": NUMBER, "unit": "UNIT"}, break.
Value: {"value": 1500, "unit": "rpm"}
